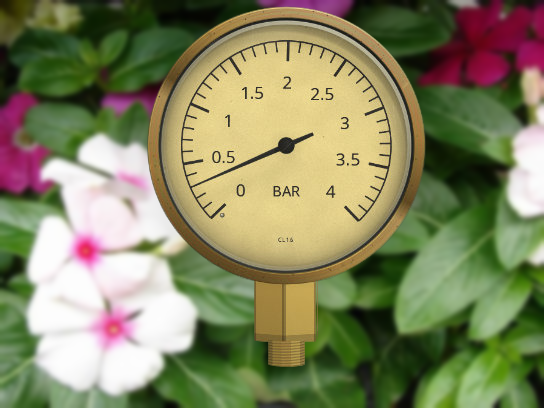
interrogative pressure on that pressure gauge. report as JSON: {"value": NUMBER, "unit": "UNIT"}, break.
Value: {"value": 0.3, "unit": "bar"}
